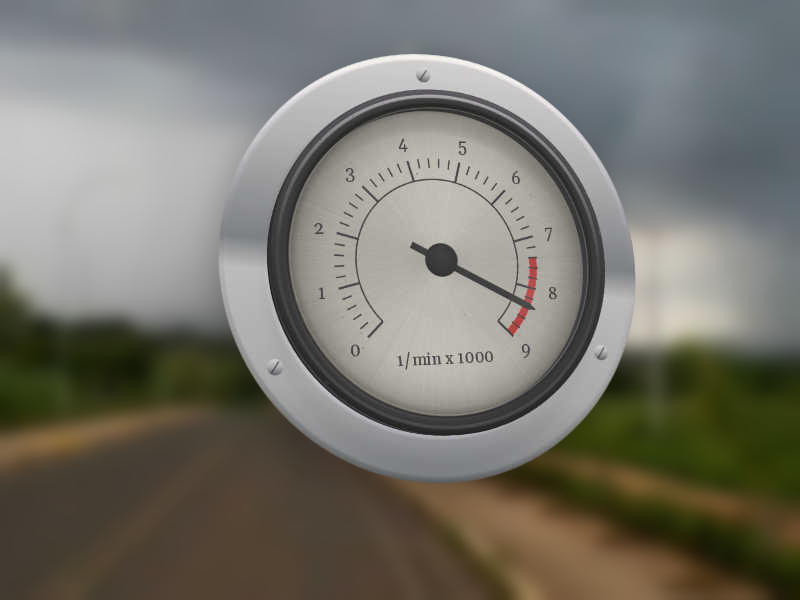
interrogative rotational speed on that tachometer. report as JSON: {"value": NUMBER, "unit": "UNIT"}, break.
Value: {"value": 8400, "unit": "rpm"}
